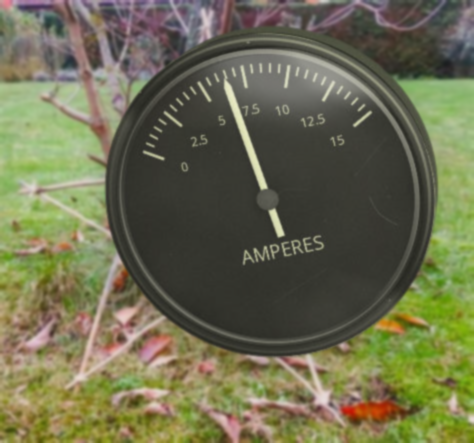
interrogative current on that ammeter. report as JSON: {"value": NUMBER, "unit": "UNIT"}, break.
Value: {"value": 6.5, "unit": "A"}
